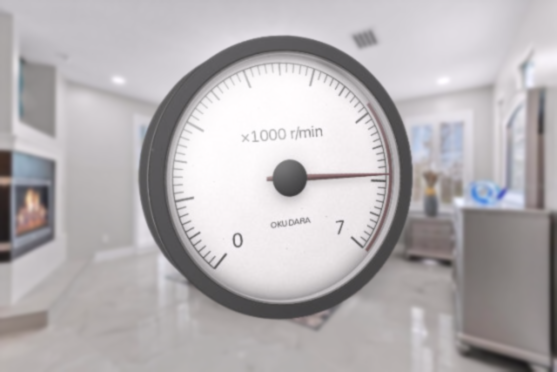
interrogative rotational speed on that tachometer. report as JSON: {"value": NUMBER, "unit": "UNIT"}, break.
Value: {"value": 5900, "unit": "rpm"}
